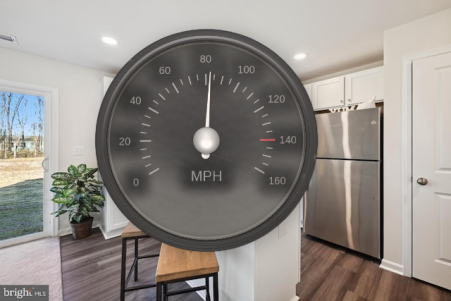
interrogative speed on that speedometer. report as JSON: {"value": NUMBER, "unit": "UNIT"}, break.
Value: {"value": 82.5, "unit": "mph"}
